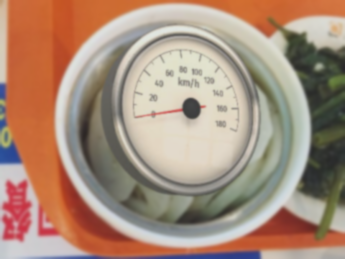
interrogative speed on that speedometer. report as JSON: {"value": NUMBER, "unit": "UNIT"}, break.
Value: {"value": 0, "unit": "km/h"}
